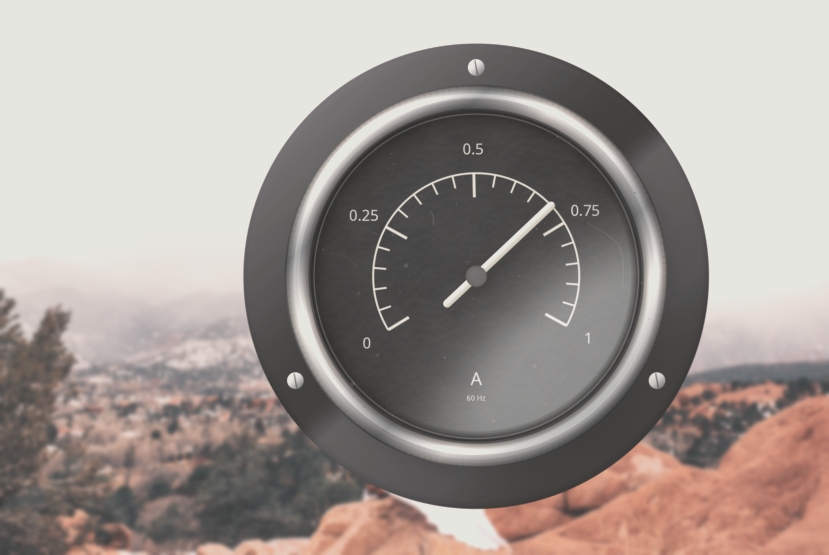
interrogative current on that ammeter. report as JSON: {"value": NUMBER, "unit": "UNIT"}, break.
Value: {"value": 0.7, "unit": "A"}
